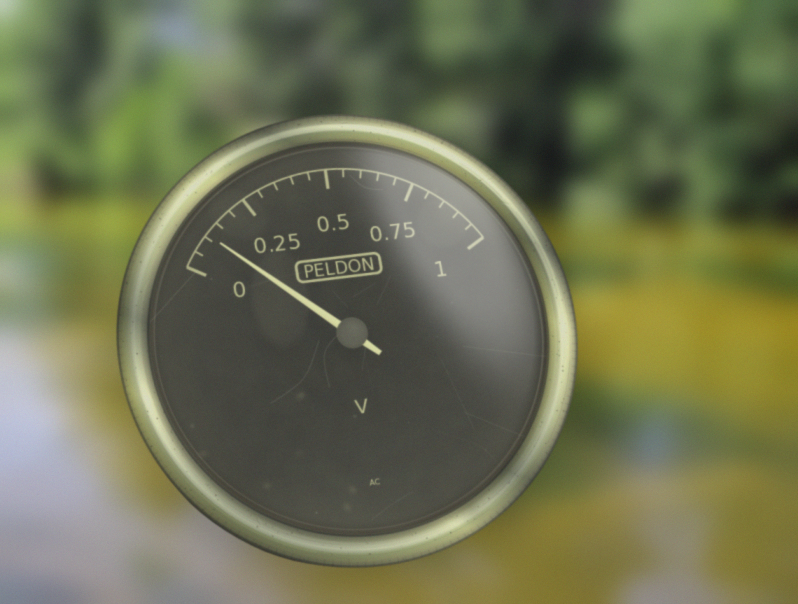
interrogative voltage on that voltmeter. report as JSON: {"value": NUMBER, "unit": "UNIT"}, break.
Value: {"value": 0.1, "unit": "V"}
